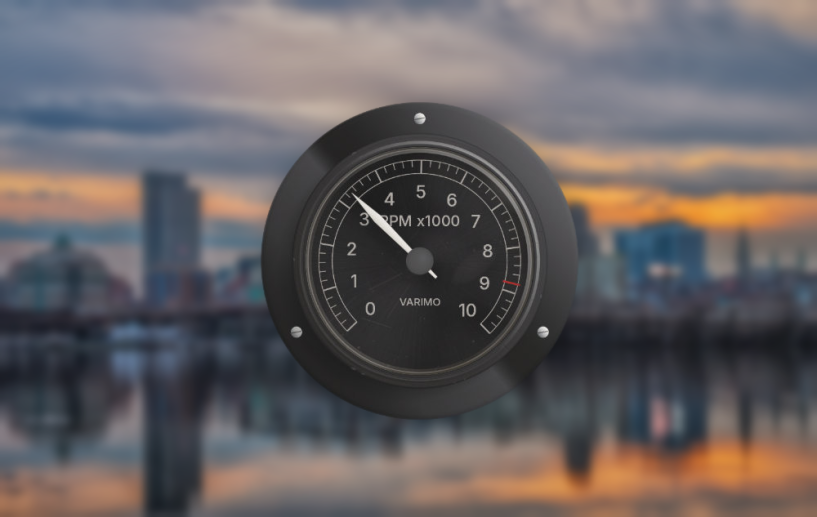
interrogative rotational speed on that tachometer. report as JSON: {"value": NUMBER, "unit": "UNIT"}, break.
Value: {"value": 3300, "unit": "rpm"}
